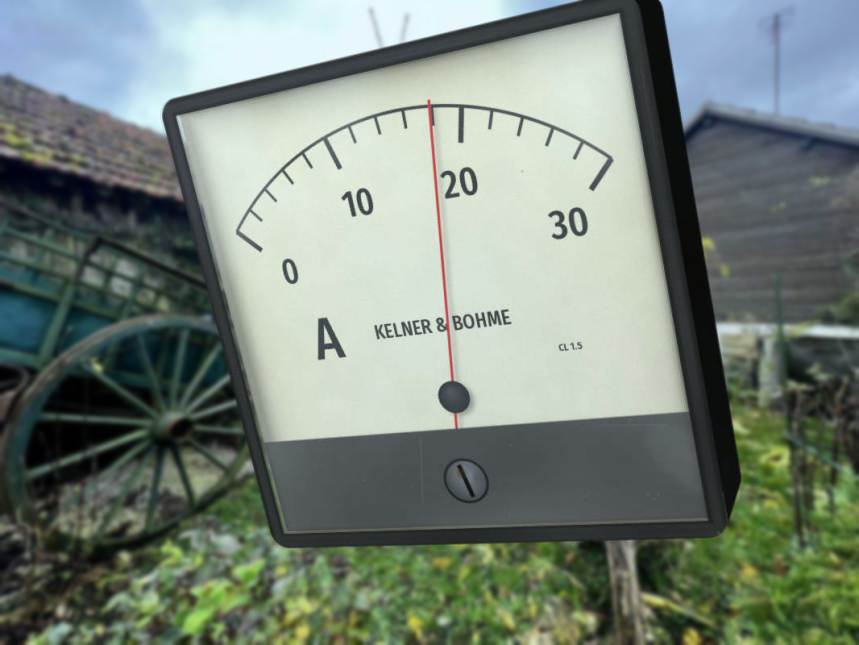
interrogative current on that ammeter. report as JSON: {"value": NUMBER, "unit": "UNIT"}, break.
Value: {"value": 18, "unit": "A"}
